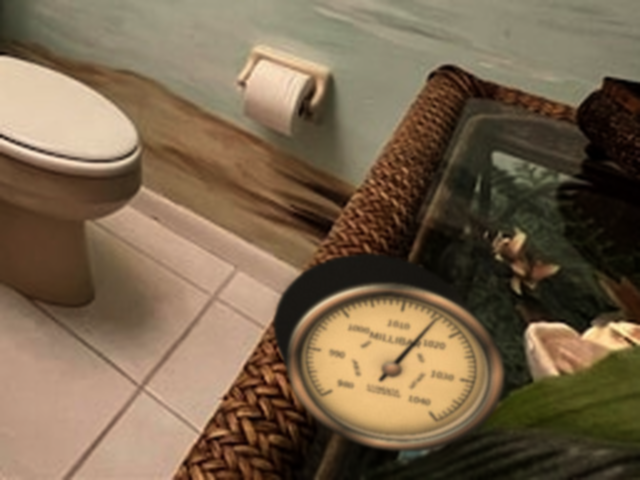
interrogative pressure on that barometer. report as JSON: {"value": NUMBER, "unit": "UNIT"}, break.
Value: {"value": 1015, "unit": "mbar"}
